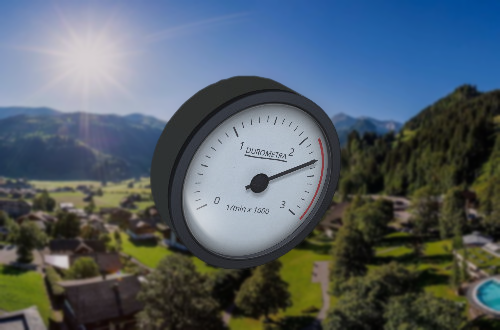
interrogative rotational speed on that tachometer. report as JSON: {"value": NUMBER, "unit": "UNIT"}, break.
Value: {"value": 2300, "unit": "rpm"}
